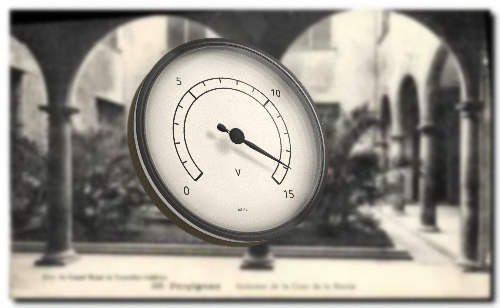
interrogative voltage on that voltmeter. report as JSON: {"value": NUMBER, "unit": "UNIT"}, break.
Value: {"value": 14, "unit": "V"}
